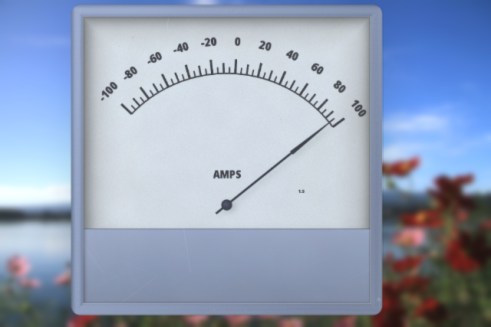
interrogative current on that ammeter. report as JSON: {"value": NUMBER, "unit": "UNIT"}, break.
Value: {"value": 95, "unit": "A"}
